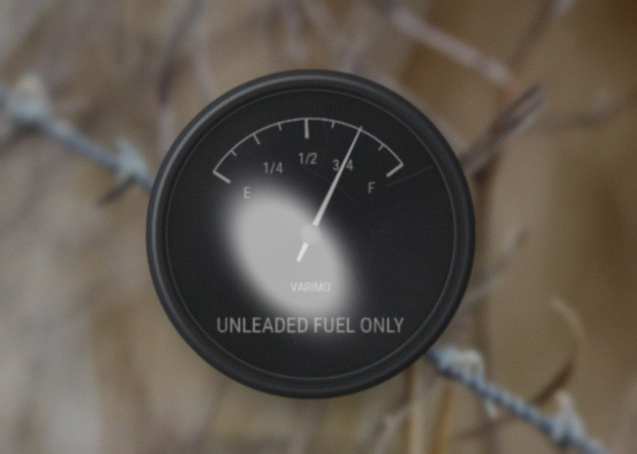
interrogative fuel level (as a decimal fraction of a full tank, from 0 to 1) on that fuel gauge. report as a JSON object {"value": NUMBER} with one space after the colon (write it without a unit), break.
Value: {"value": 0.75}
